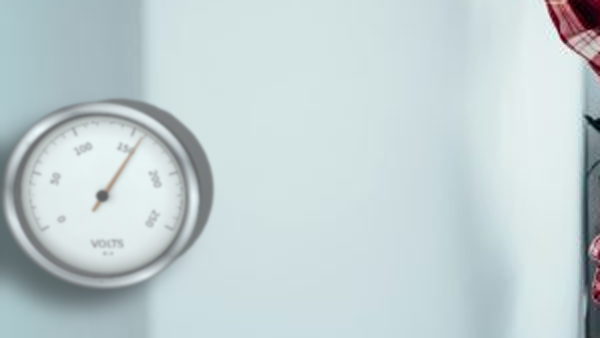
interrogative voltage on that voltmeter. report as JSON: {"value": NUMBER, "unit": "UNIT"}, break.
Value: {"value": 160, "unit": "V"}
